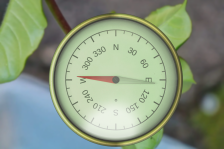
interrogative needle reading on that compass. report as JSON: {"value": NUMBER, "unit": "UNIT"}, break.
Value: {"value": 275, "unit": "°"}
